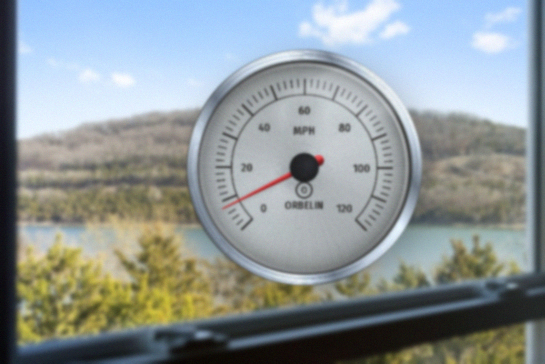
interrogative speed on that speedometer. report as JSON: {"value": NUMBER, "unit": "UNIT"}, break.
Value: {"value": 8, "unit": "mph"}
